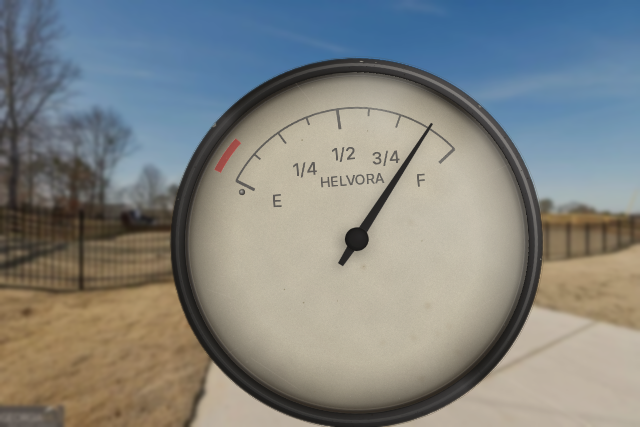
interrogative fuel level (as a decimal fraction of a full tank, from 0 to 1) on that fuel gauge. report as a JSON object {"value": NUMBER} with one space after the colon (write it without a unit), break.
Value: {"value": 0.875}
